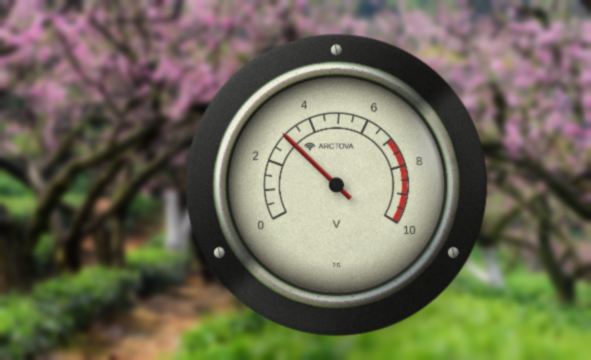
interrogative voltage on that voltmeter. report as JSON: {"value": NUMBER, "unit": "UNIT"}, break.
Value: {"value": 3, "unit": "V"}
